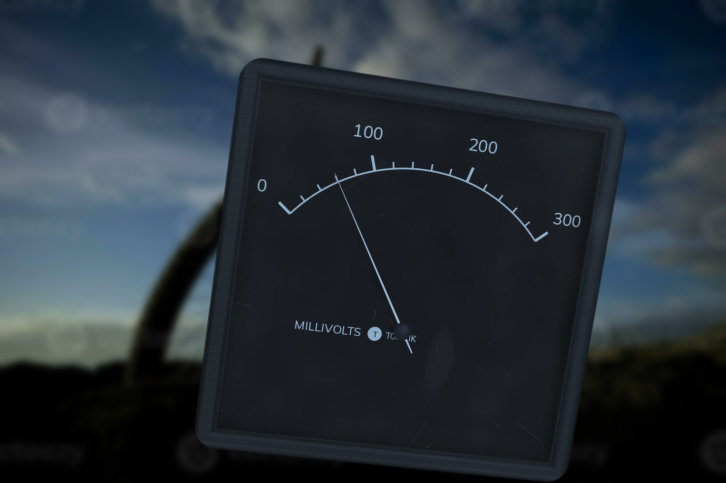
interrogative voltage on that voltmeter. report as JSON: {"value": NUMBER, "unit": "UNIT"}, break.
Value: {"value": 60, "unit": "mV"}
